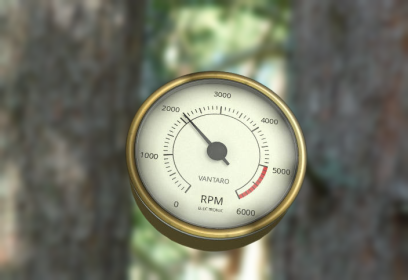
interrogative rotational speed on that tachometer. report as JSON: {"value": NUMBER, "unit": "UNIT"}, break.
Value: {"value": 2100, "unit": "rpm"}
